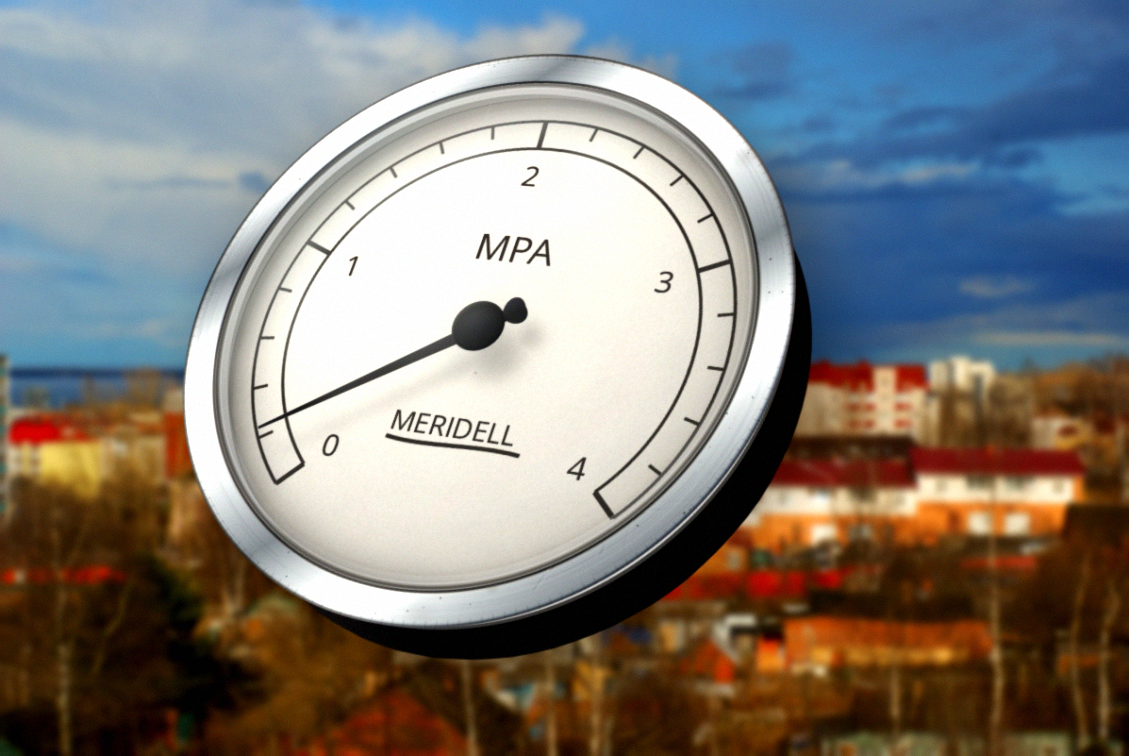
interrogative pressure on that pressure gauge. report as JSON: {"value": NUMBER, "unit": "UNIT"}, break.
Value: {"value": 0.2, "unit": "MPa"}
